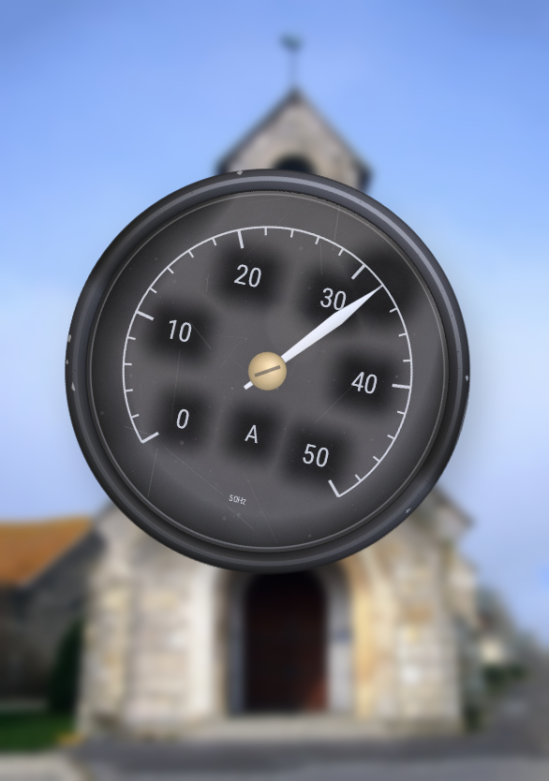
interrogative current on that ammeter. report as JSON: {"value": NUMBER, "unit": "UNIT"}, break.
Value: {"value": 32, "unit": "A"}
